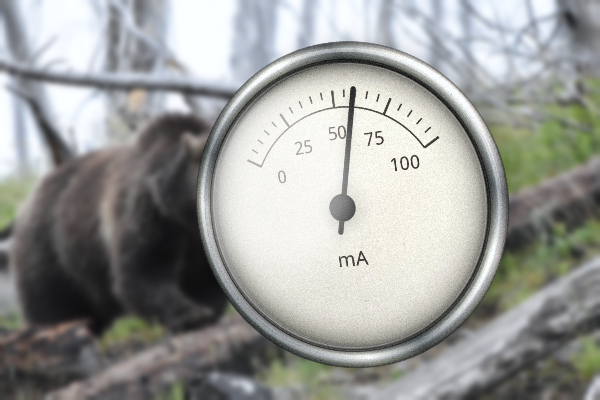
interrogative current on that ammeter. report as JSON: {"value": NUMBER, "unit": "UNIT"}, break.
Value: {"value": 60, "unit": "mA"}
